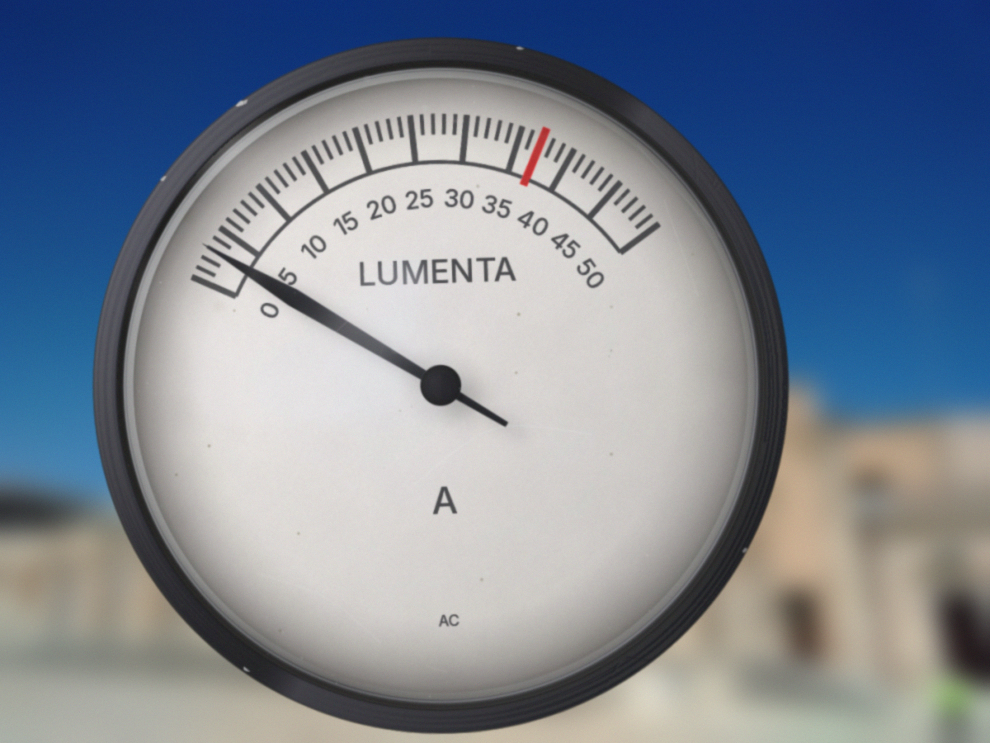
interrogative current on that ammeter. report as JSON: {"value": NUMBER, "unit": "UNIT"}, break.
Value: {"value": 3, "unit": "A"}
